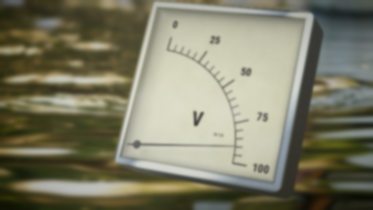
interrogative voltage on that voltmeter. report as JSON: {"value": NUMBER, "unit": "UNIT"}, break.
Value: {"value": 90, "unit": "V"}
